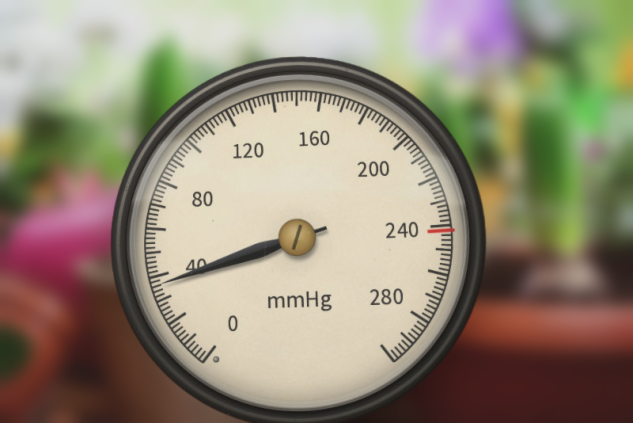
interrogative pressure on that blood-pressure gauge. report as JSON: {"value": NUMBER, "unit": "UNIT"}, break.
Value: {"value": 36, "unit": "mmHg"}
